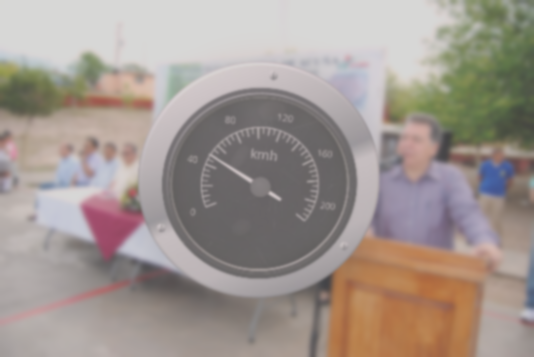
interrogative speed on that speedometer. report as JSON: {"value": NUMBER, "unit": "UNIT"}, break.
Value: {"value": 50, "unit": "km/h"}
